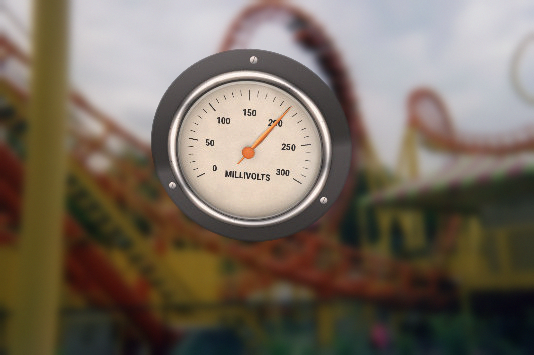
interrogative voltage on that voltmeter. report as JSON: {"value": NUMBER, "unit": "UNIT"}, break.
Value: {"value": 200, "unit": "mV"}
